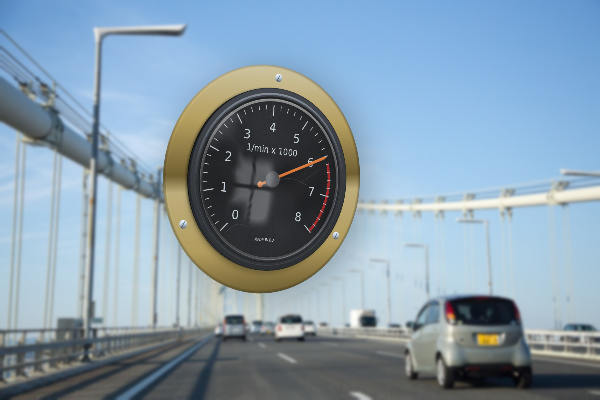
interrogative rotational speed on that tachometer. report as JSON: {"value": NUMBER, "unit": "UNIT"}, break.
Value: {"value": 6000, "unit": "rpm"}
